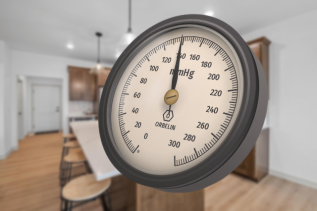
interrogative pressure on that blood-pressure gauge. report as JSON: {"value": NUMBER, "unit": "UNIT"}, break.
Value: {"value": 140, "unit": "mmHg"}
